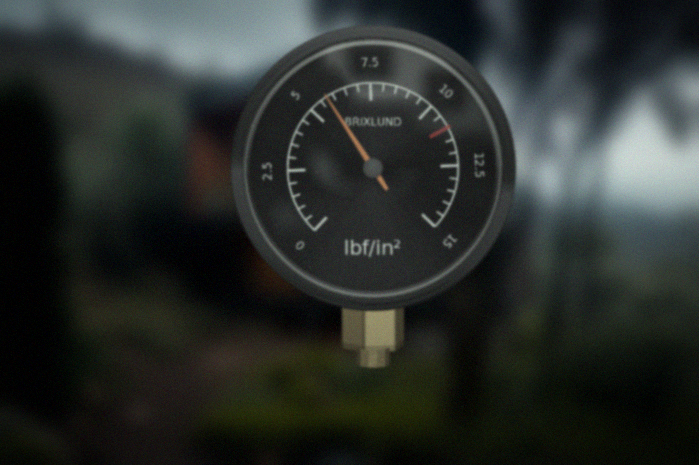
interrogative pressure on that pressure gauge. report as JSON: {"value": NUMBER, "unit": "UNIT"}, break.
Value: {"value": 5.75, "unit": "psi"}
